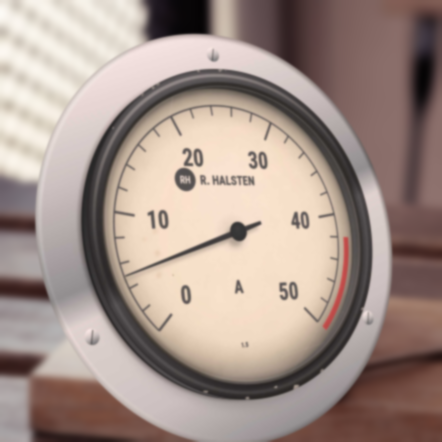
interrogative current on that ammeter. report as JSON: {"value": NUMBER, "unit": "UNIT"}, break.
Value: {"value": 5, "unit": "A"}
